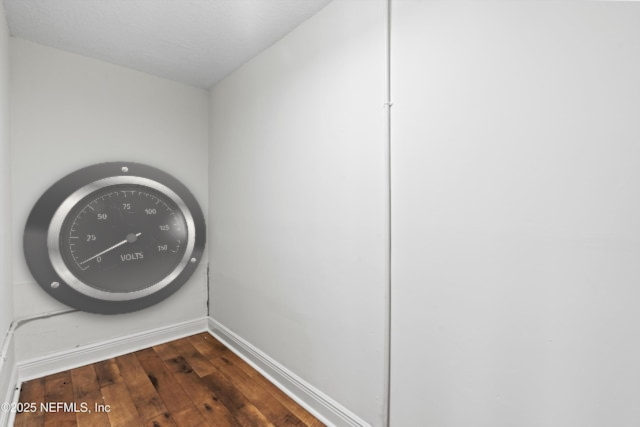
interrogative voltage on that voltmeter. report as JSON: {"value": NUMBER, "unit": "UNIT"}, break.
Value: {"value": 5, "unit": "V"}
